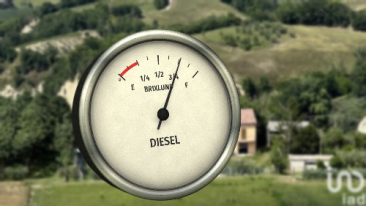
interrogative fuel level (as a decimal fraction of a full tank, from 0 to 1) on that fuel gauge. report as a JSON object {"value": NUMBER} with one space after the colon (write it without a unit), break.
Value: {"value": 0.75}
